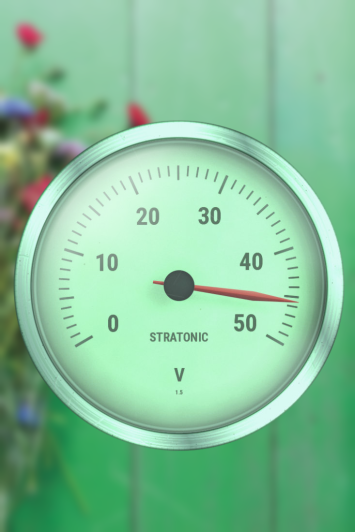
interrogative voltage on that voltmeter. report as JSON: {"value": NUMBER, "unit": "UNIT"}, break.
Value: {"value": 45.5, "unit": "V"}
